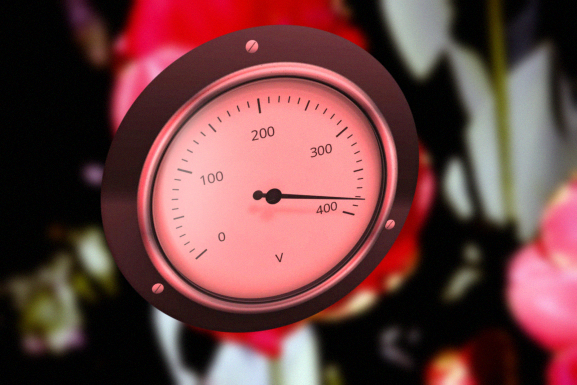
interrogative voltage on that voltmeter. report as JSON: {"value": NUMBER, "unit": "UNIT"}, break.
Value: {"value": 380, "unit": "V"}
